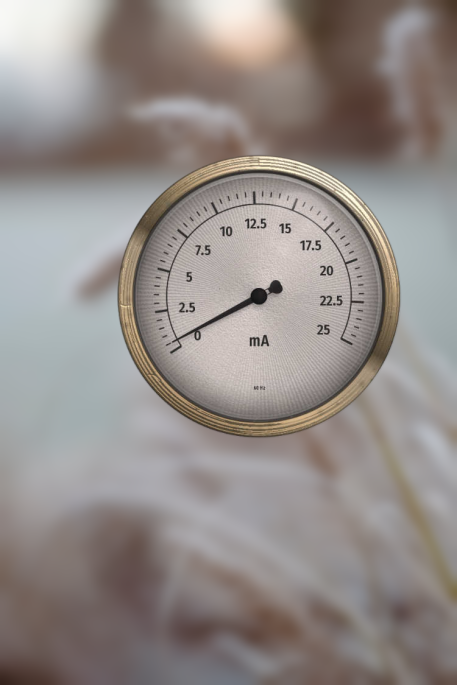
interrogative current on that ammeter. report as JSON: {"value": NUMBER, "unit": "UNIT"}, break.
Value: {"value": 0.5, "unit": "mA"}
